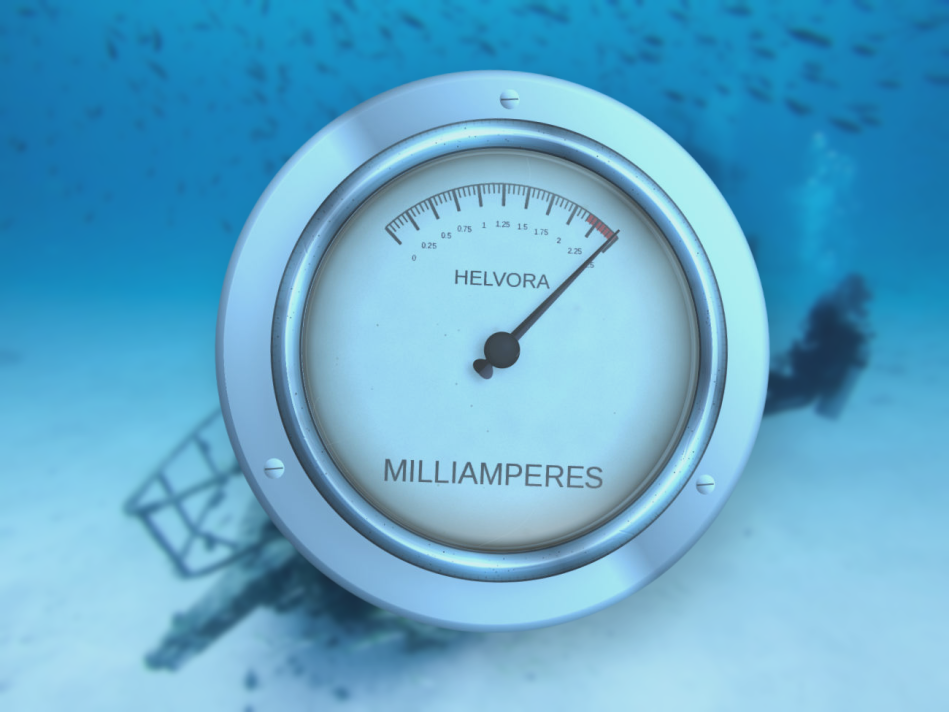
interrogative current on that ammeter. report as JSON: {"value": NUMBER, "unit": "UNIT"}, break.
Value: {"value": 2.45, "unit": "mA"}
